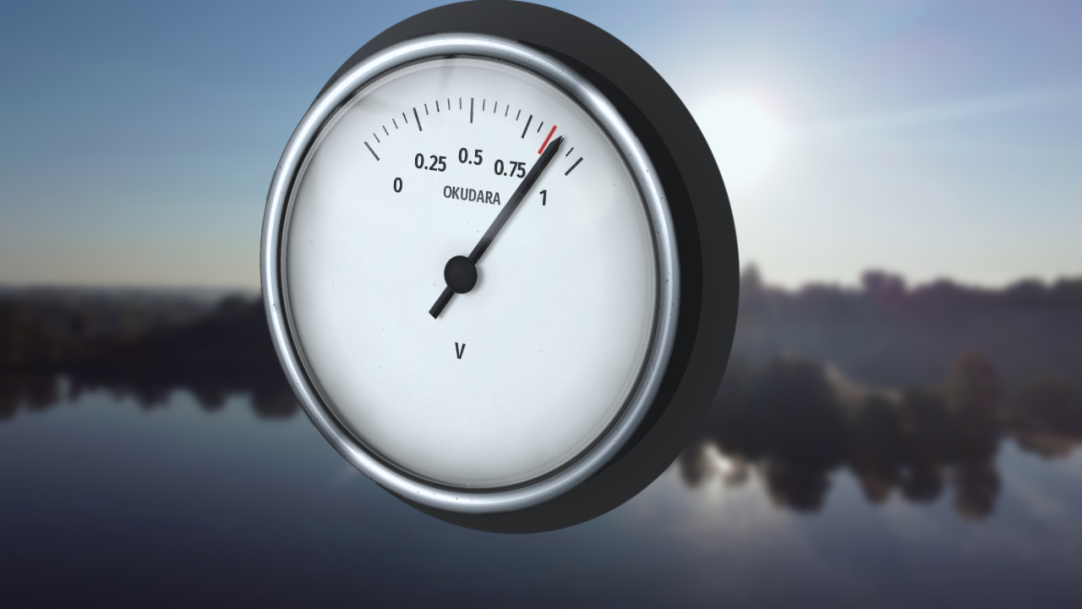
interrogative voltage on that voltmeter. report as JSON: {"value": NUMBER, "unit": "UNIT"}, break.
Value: {"value": 0.9, "unit": "V"}
